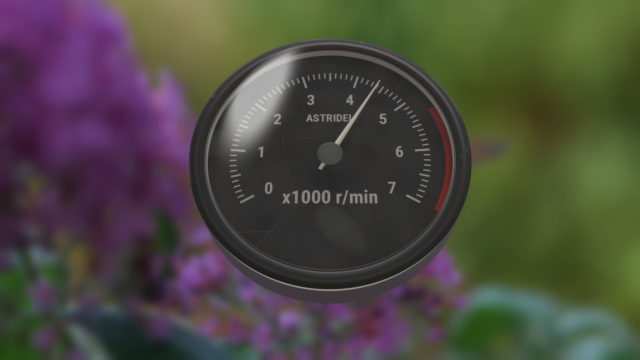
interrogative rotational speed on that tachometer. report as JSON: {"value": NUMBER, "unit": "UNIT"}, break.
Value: {"value": 4400, "unit": "rpm"}
